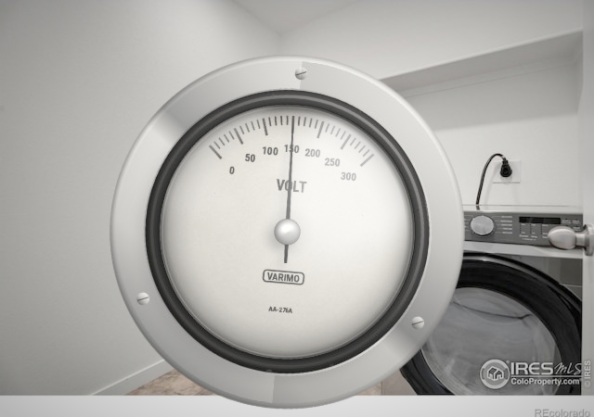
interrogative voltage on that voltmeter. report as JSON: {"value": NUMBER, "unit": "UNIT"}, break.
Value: {"value": 150, "unit": "V"}
